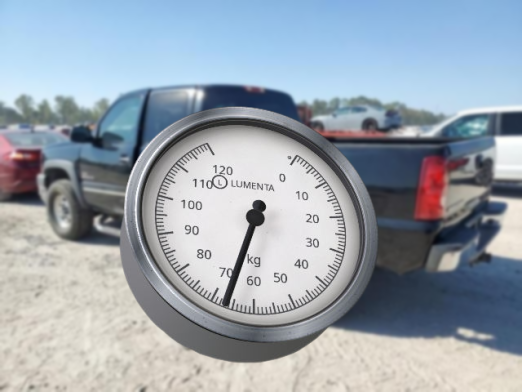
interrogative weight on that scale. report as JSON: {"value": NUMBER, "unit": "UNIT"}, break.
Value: {"value": 67, "unit": "kg"}
